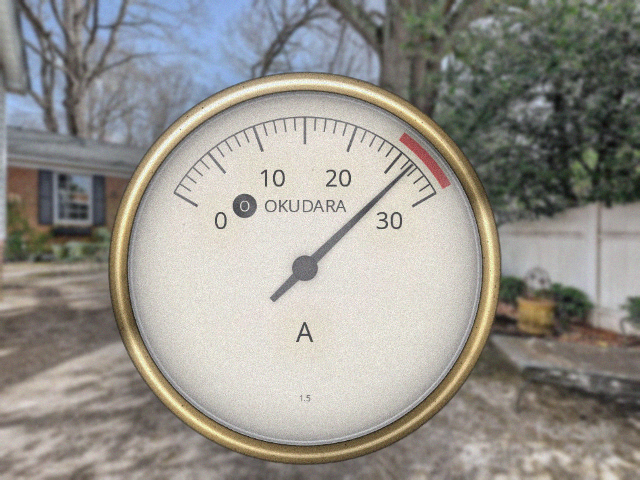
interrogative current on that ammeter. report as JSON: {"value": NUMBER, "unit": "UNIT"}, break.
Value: {"value": 26.5, "unit": "A"}
